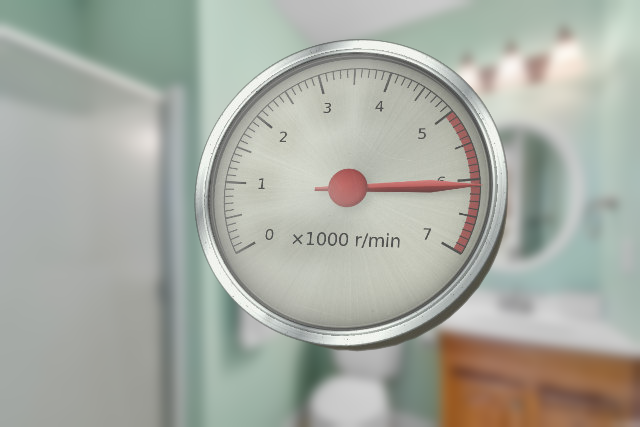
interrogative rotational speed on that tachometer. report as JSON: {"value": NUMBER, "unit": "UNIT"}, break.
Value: {"value": 6100, "unit": "rpm"}
